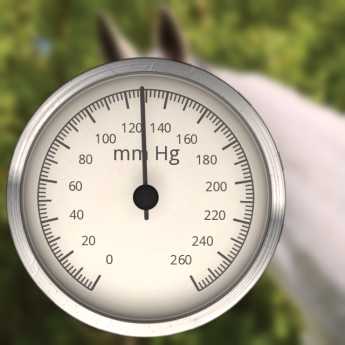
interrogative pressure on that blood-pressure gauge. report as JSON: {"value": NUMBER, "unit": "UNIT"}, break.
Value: {"value": 128, "unit": "mmHg"}
